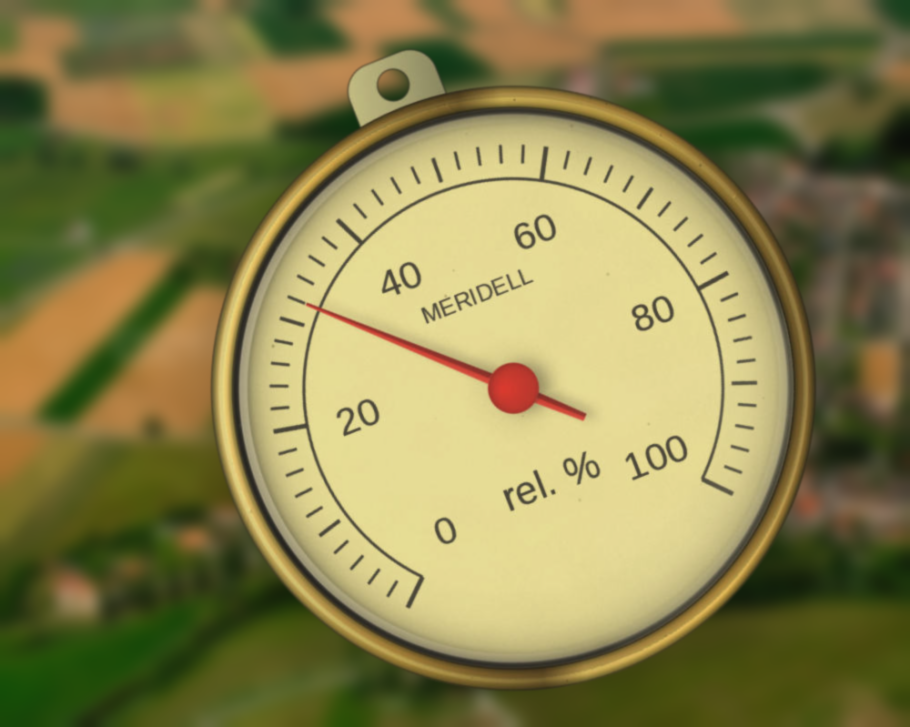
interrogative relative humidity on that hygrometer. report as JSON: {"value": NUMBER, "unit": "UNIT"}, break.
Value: {"value": 32, "unit": "%"}
